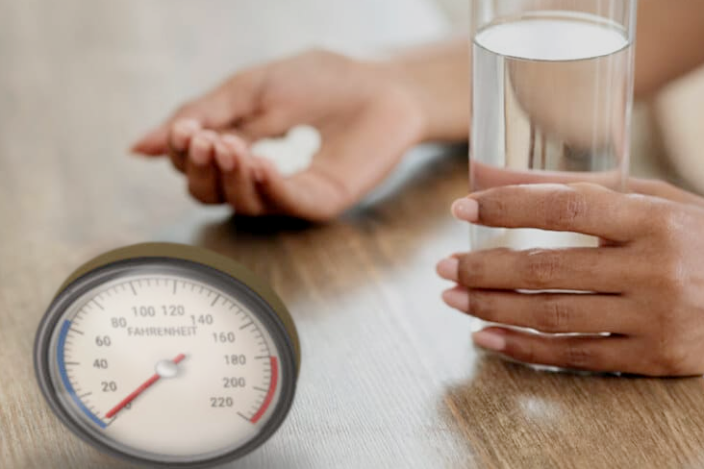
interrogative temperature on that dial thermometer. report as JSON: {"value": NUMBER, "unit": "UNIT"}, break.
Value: {"value": 4, "unit": "°F"}
